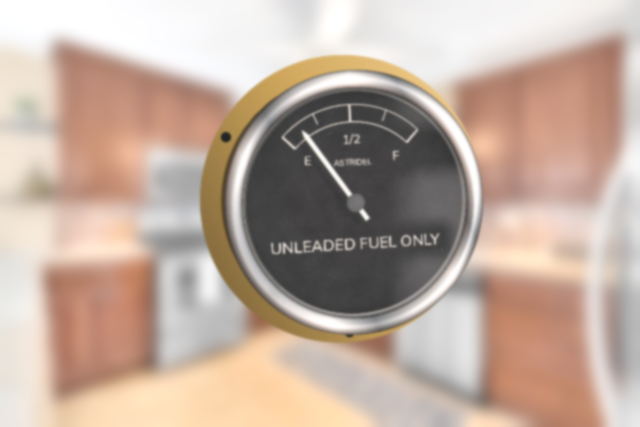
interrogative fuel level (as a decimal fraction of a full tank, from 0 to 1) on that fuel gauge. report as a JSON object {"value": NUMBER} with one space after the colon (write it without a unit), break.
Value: {"value": 0.125}
